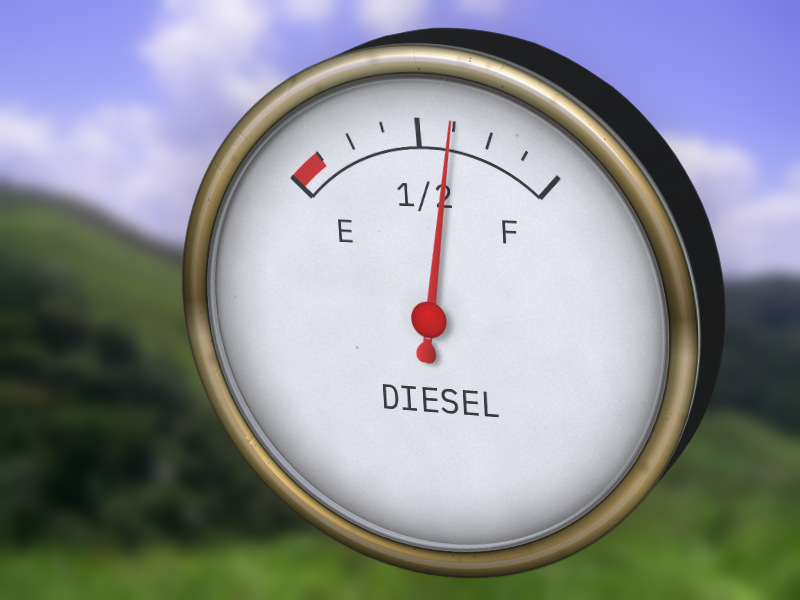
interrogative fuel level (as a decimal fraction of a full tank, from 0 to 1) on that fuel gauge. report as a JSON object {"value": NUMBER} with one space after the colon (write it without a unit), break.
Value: {"value": 0.625}
